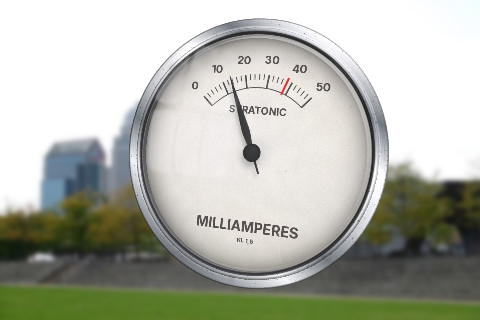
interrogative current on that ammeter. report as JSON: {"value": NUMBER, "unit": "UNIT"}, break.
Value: {"value": 14, "unit": "mA"}
